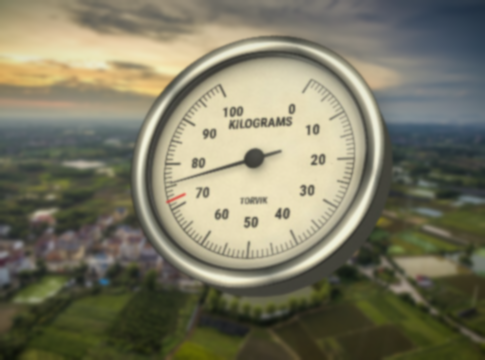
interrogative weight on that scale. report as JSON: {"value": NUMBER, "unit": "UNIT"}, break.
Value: {"value": 75, "unit": "kg"}
